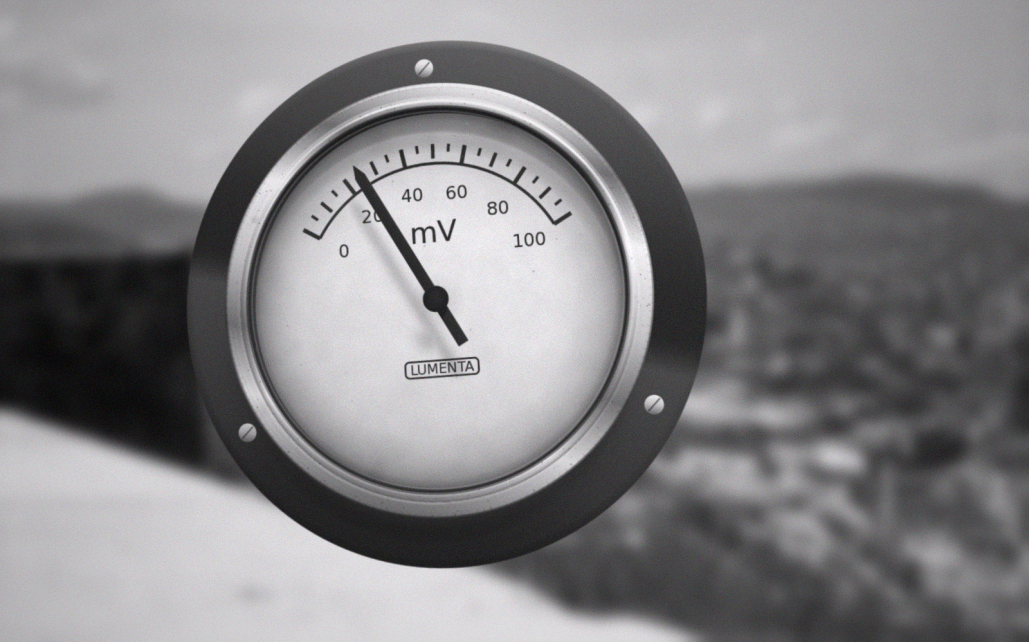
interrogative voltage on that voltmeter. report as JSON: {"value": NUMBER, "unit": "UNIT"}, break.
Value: {"value": 25, "unit": "mV"}
